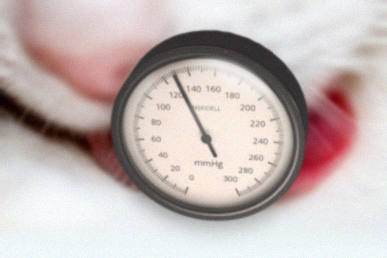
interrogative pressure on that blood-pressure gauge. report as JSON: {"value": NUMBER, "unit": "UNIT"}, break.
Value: {"value": 130, "unit": "mmHg"}
